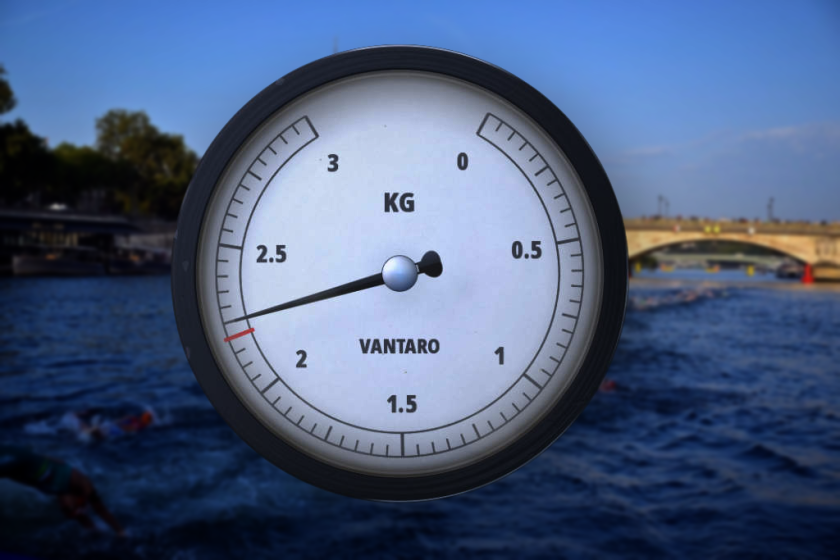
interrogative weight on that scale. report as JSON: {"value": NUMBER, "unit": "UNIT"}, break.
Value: {"value": 2.25, "unit": "kg"}
